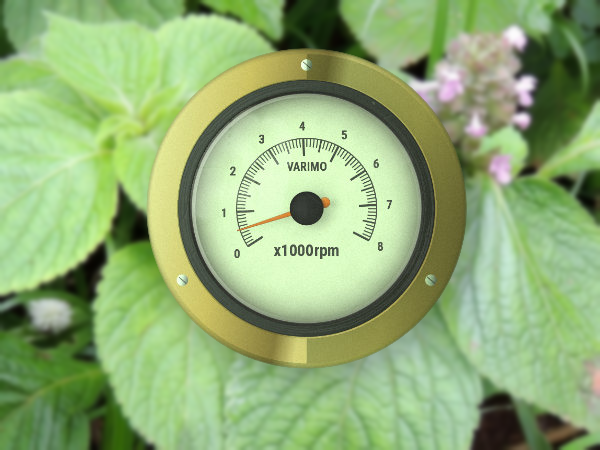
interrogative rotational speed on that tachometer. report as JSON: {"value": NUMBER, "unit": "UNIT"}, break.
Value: {"value": 500, "unit": "rpm"}
